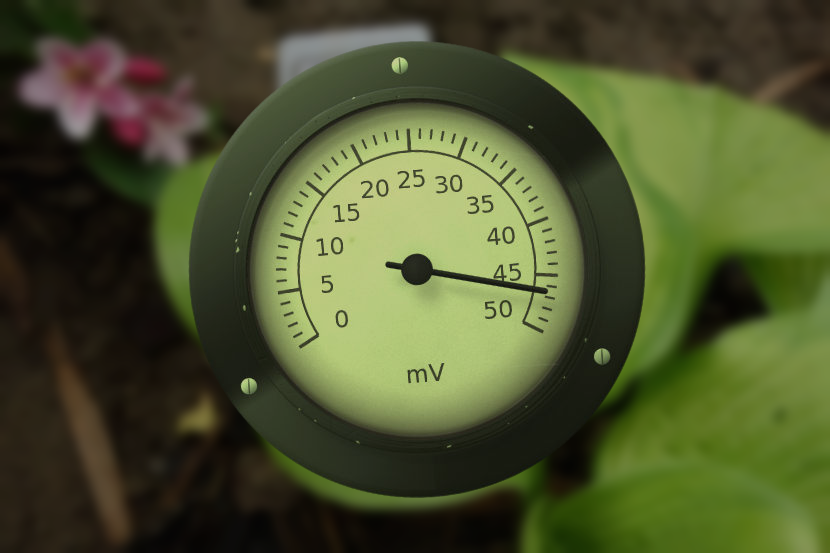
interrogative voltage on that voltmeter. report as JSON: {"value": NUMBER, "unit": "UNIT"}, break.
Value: {"value": 46.5, "unit": "mV"}
